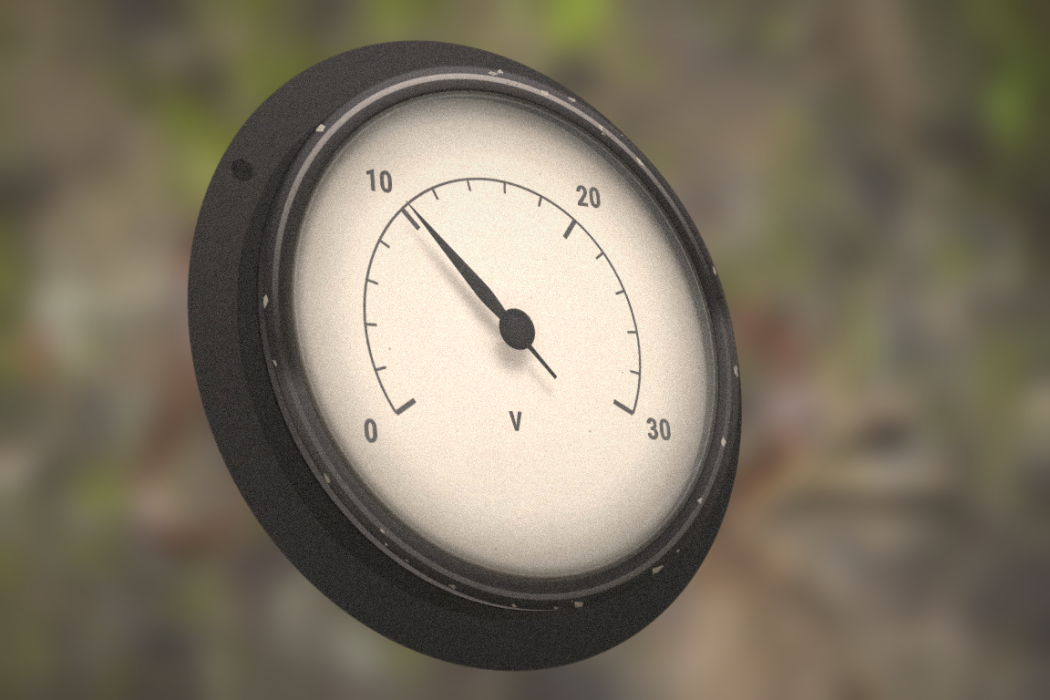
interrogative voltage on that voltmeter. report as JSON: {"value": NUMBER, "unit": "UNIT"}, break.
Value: {"value": 10, "unit": "V"}
